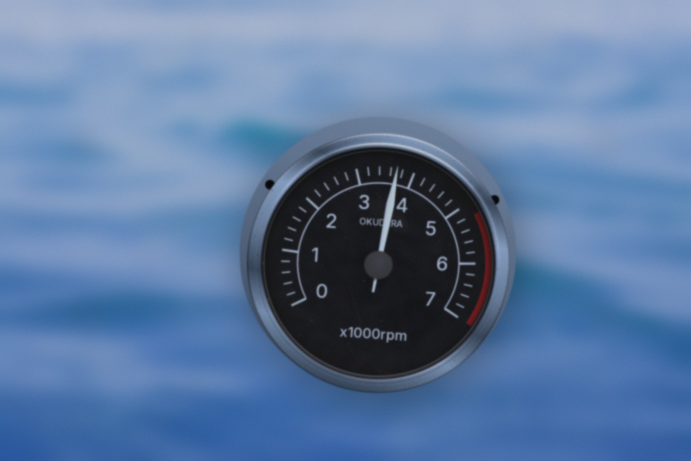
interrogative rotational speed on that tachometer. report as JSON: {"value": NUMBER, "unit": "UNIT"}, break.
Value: {"value": 3700, "unit": "rpm"}
